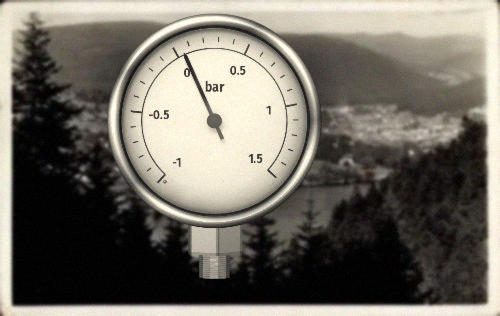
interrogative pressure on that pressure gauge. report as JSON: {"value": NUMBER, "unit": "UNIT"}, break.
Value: {"value": 0.05, "unit": "bar"}
